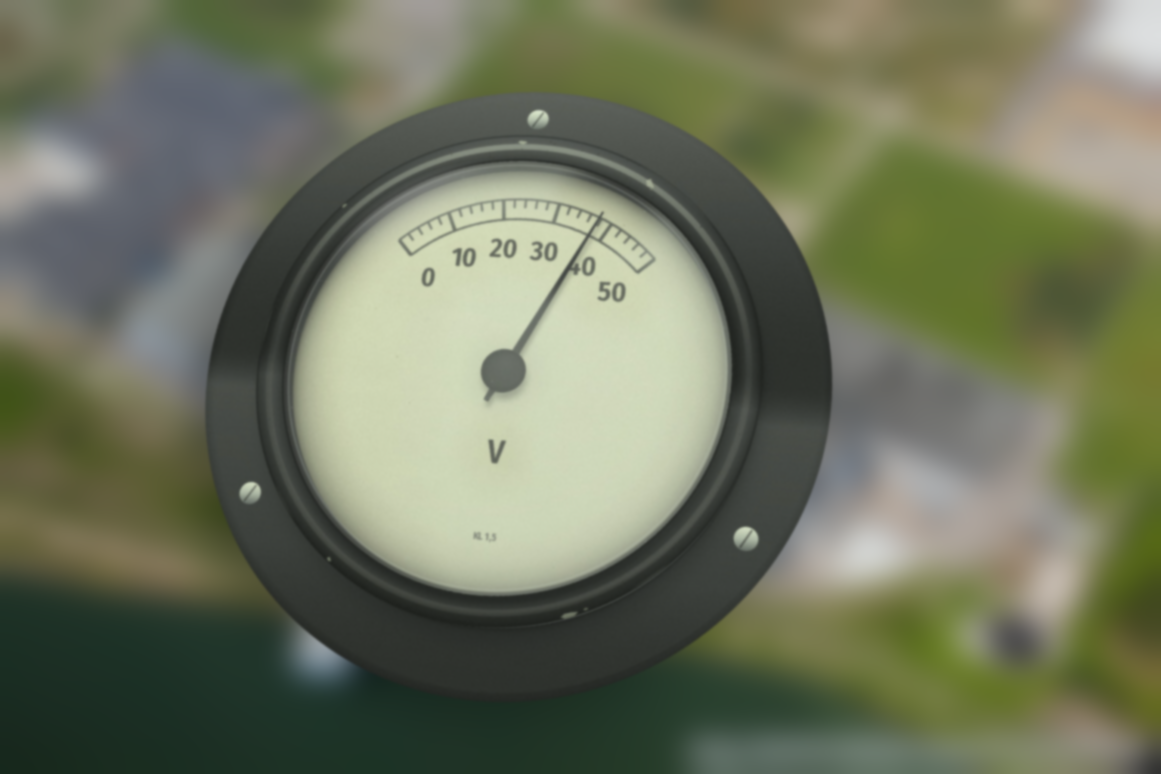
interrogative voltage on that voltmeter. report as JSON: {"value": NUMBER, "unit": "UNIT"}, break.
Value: {"value": 38, "unit": "V"}
